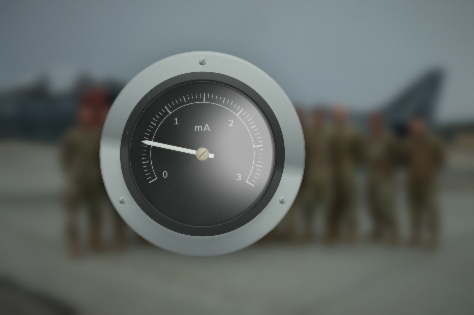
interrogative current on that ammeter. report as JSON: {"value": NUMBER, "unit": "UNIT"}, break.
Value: {"value": 0.5, "unit": "mA"}
